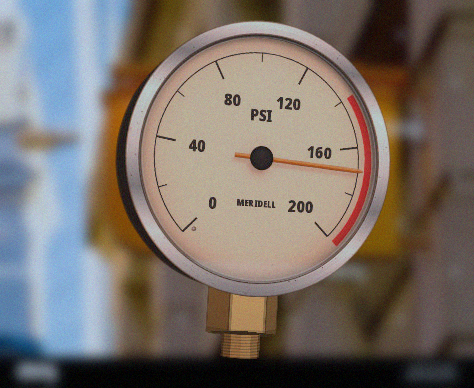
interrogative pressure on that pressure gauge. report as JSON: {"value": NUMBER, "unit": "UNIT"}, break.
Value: {"value": 170, "unit": "psi"}
